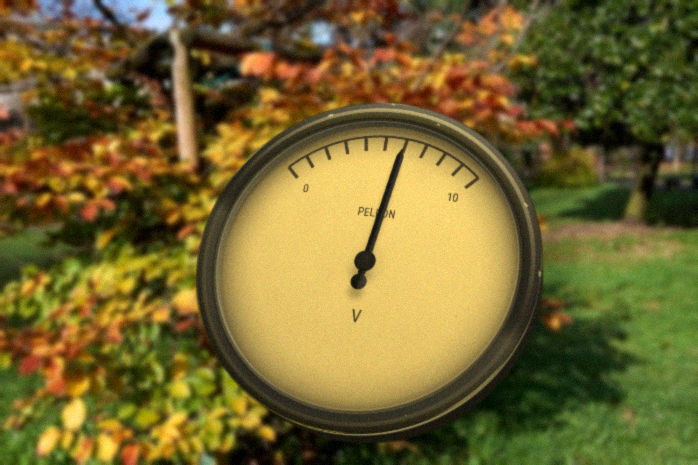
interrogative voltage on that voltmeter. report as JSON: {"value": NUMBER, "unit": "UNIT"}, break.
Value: {"value": 6, "unit": "V"}
